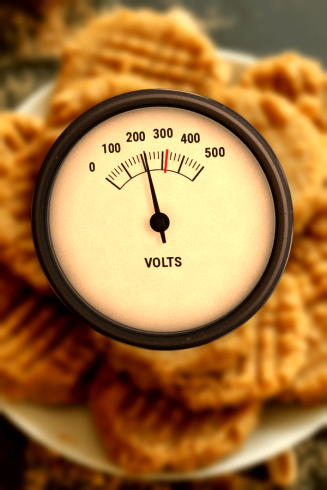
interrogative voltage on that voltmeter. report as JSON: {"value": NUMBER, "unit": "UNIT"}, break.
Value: {"value": 220, "unit": "V"}
